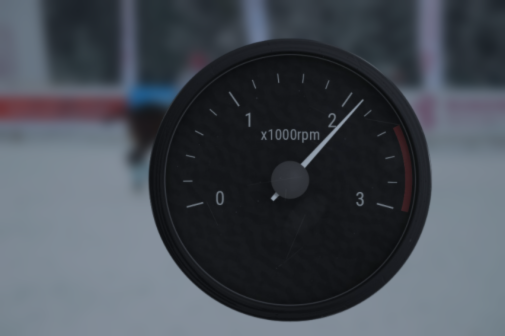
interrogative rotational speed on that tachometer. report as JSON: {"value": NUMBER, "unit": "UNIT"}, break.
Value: {"value": 2100, "unit": "rpm"}
